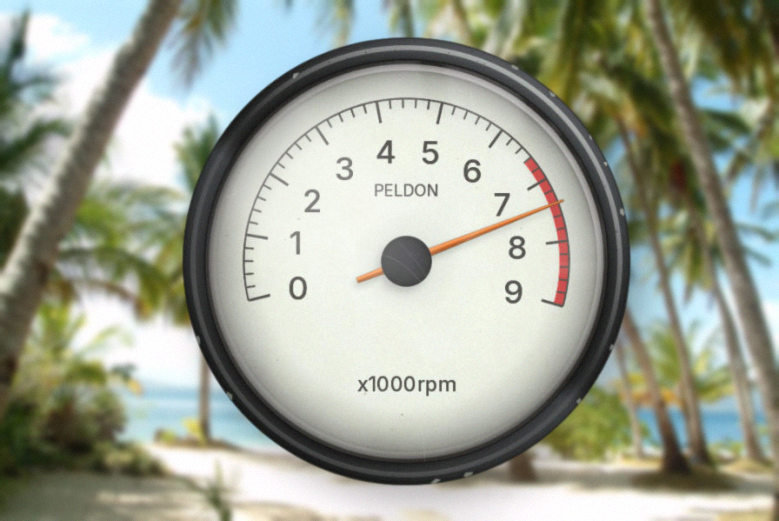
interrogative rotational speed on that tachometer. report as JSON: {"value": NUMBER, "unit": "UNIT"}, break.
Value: {"value": 7400, "unit": "rpm"}
